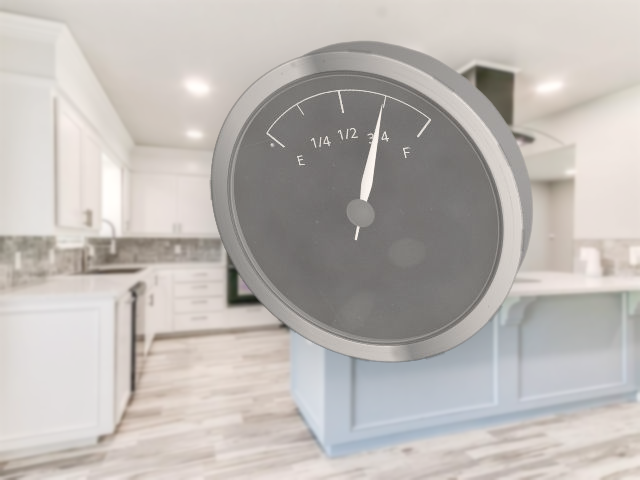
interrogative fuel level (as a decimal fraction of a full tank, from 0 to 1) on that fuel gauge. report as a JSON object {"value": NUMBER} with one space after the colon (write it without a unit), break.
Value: {"value": 0.75}
